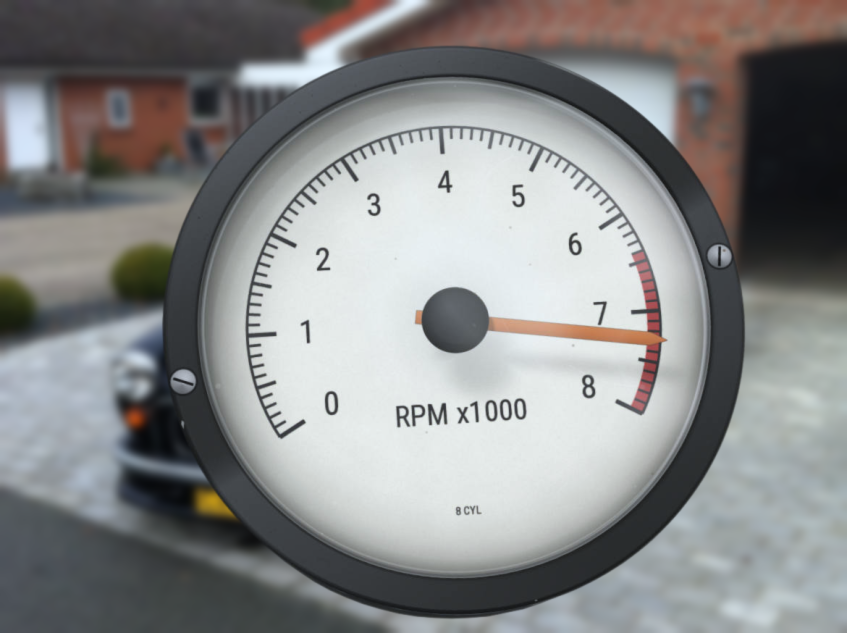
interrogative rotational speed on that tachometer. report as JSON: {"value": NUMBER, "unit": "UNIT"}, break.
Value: {"value": 7300, "unit": "rpm"}
